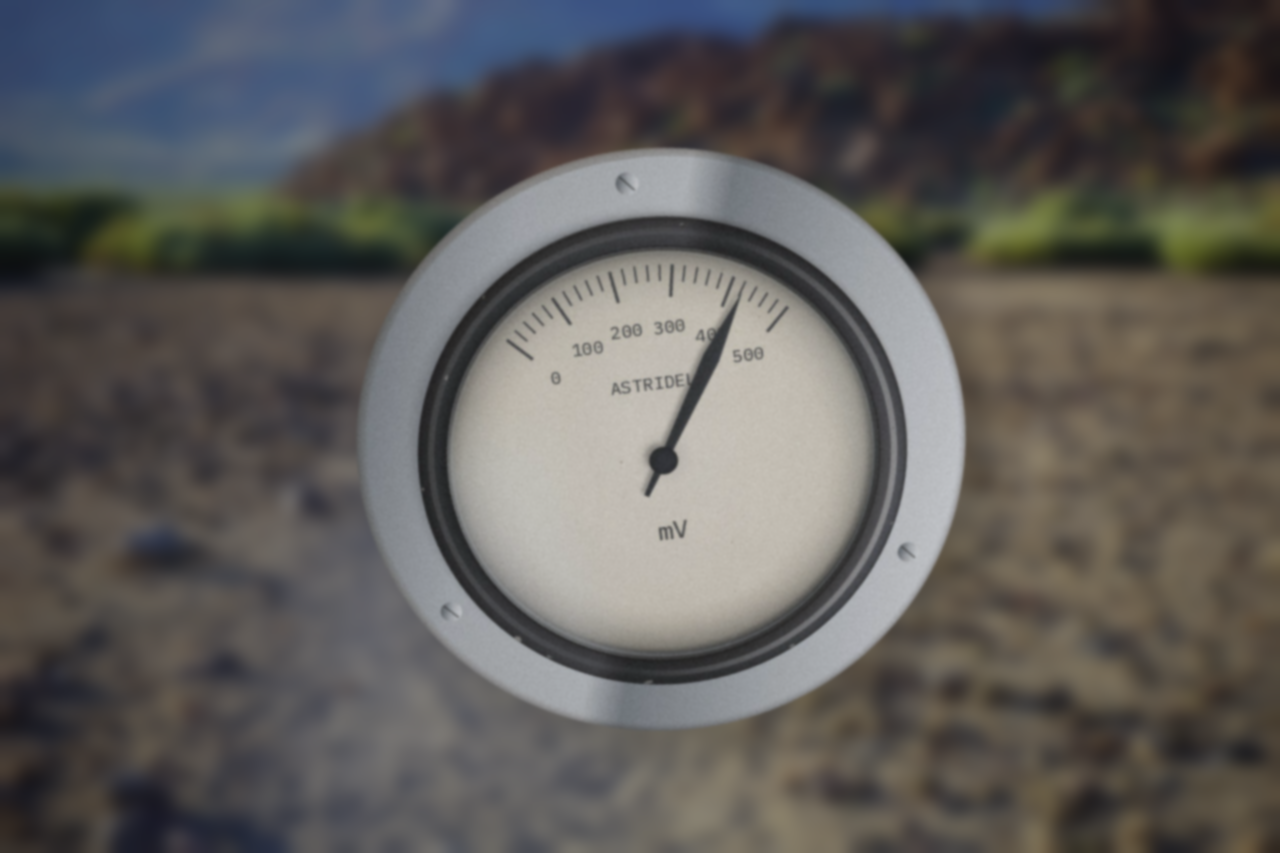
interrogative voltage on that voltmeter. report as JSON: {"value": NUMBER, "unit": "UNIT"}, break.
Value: {"value": 420, "unit": "mV"}
